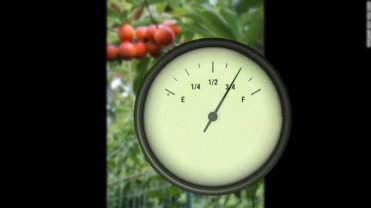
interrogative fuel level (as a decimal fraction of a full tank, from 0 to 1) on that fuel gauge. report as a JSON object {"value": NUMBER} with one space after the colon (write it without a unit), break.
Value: {"value": 0.75}
